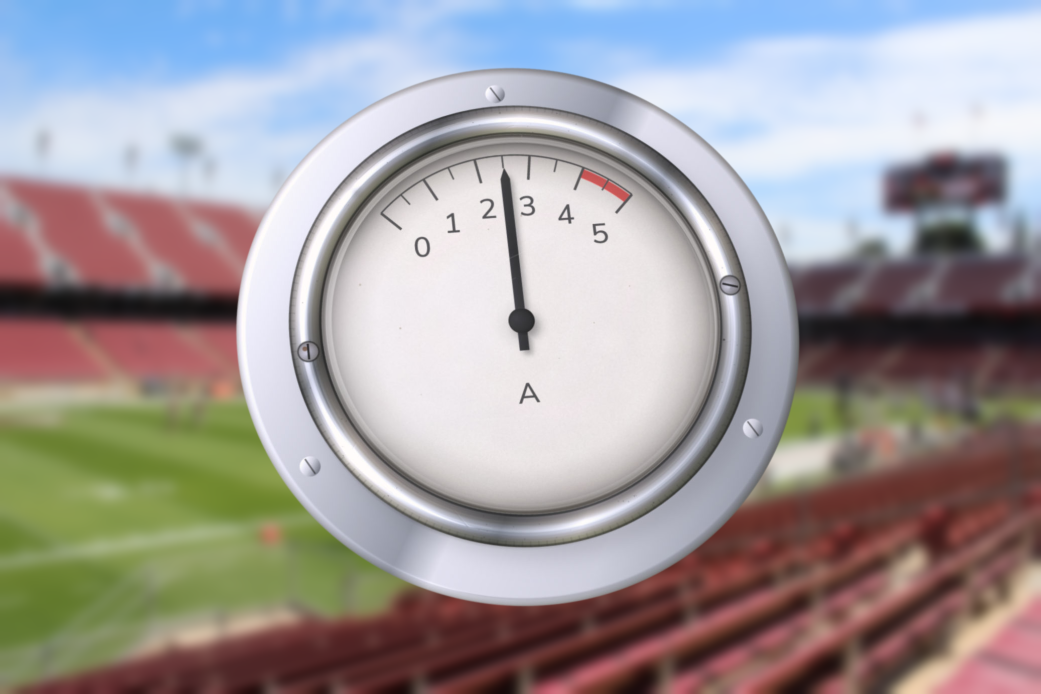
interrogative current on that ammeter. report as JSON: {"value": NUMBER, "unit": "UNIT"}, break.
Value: {"value": 2.5, "unit": "A"}
